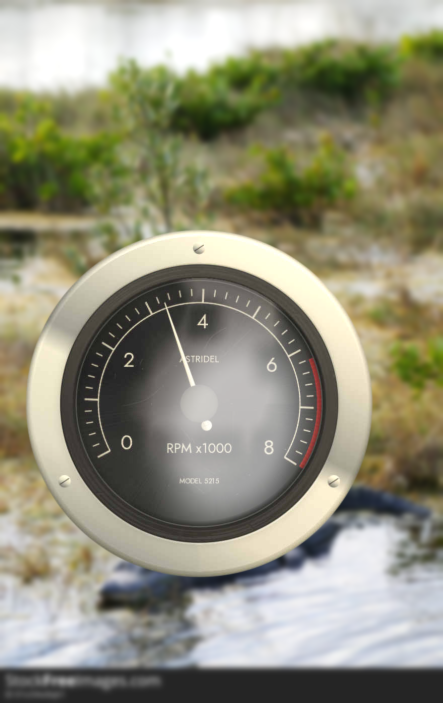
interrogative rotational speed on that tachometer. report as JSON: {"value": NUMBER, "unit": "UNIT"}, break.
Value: {"value": 3300, "unit": "rpm"}
